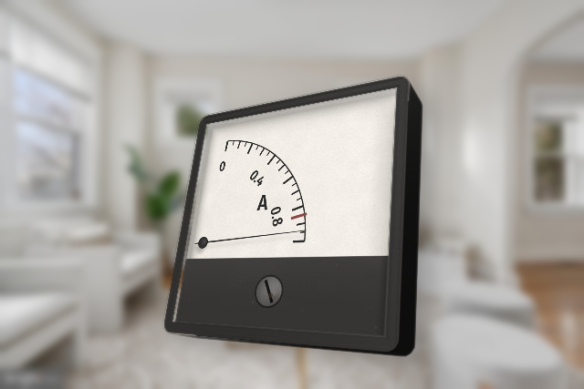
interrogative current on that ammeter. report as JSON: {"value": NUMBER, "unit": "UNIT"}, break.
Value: {"value": 0.95, "unit": "A"}
